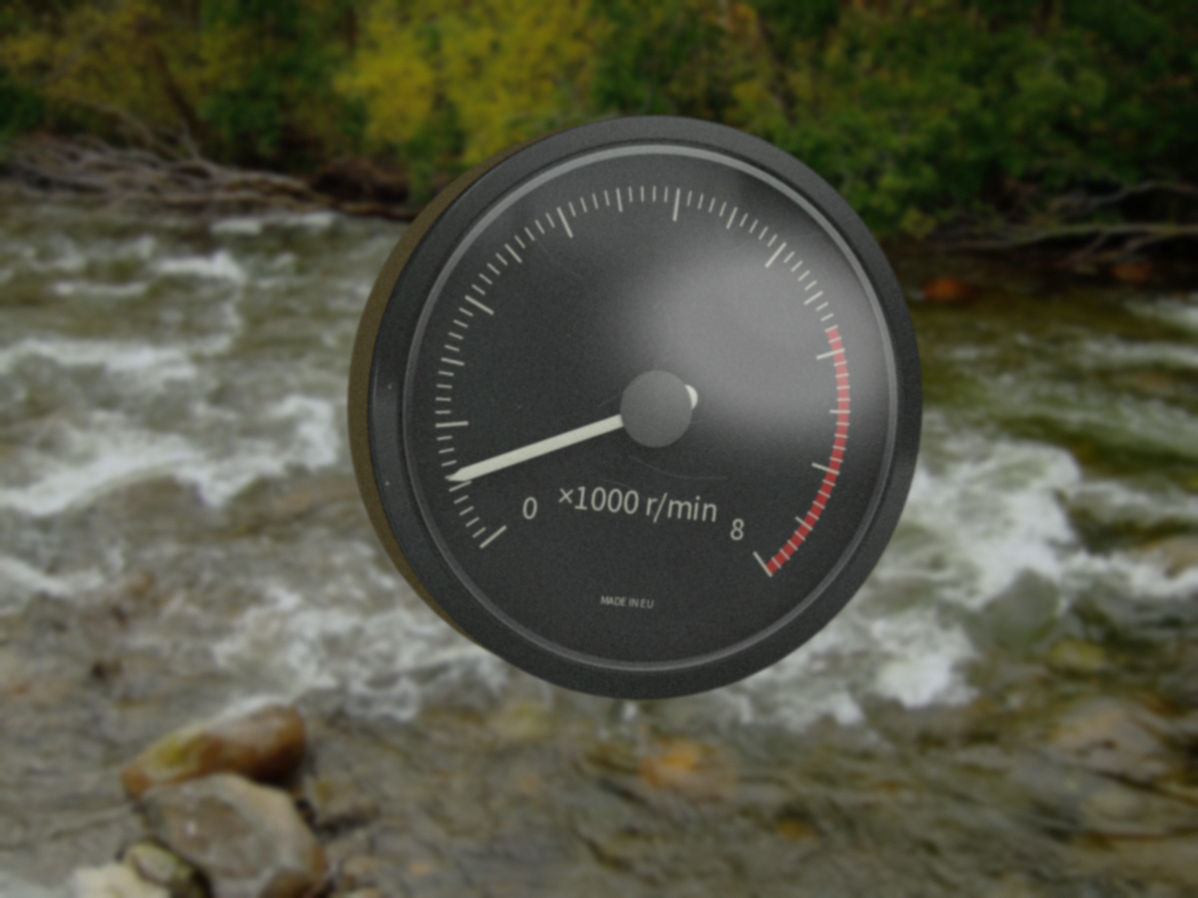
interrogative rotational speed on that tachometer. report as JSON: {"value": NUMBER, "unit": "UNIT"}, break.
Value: {"value": 600, "unit": "rpm"}
